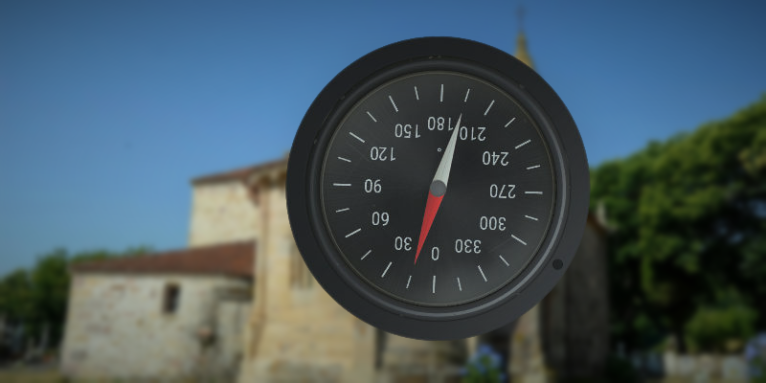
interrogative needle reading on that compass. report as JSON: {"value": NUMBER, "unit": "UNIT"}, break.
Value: {"value": 15, "unit": "°"}
